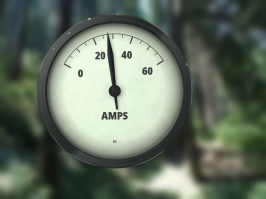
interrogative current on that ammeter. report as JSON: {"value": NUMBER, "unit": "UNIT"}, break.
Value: {"value": 27.5, "unit": "A"}
